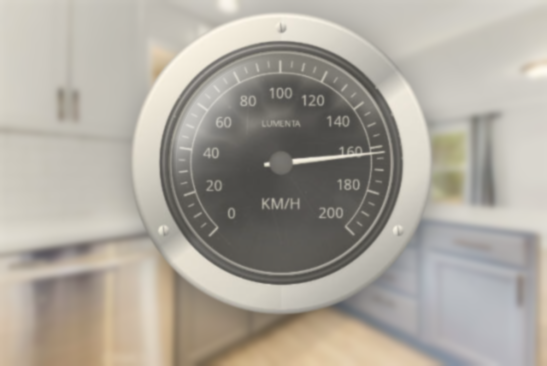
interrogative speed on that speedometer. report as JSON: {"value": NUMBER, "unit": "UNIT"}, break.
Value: {"value": 162.5, "unit": "km/h"}
